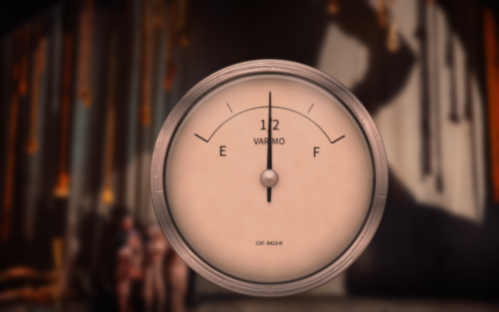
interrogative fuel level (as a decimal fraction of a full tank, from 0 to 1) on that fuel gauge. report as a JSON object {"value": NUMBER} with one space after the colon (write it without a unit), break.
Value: {"value": 0.5}
